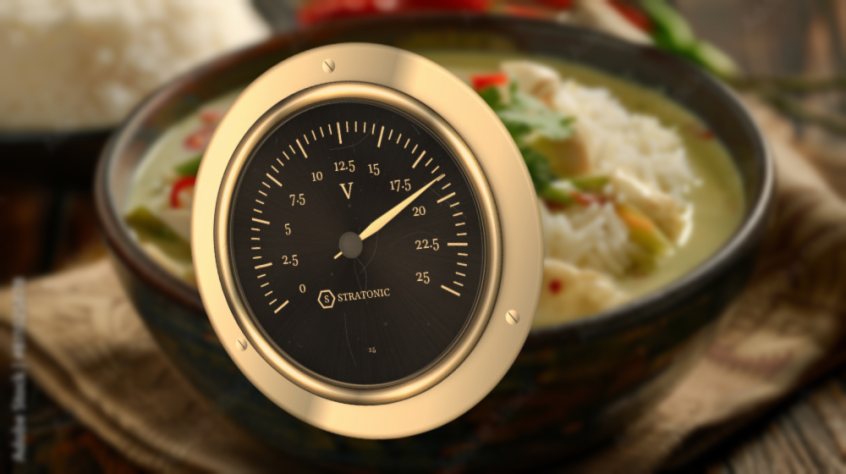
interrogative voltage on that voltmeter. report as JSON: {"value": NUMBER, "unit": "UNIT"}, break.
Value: {"value": 19, "unit": "V"}
